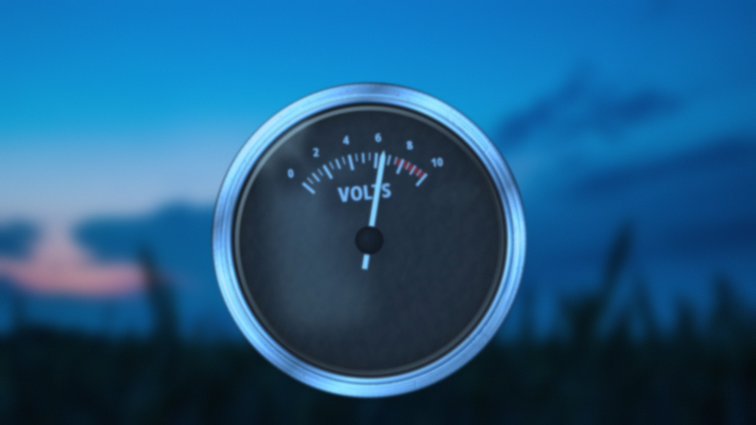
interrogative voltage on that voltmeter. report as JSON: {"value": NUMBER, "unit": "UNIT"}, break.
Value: {"value": 6.5, "unit": "V"}
